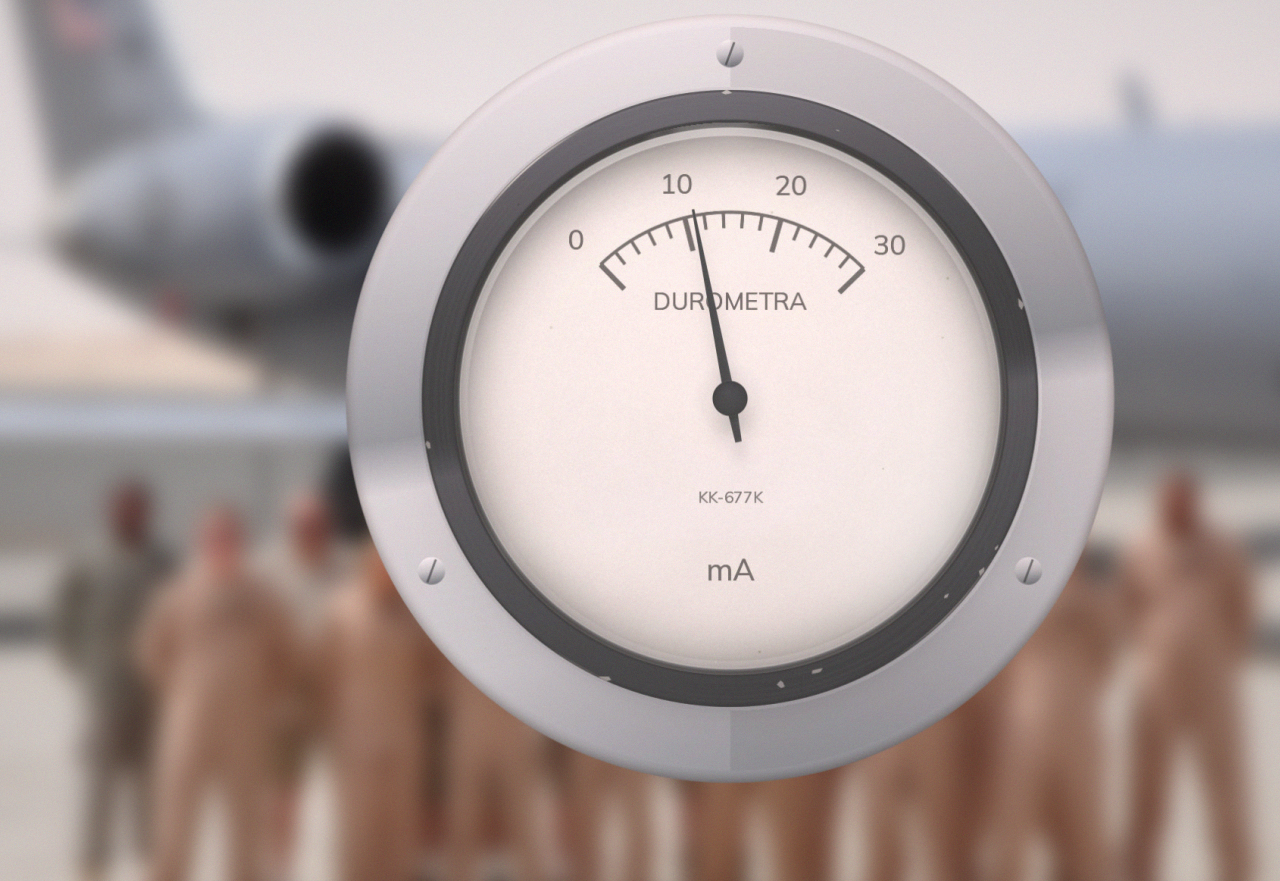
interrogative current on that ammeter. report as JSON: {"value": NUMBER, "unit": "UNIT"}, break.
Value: {"value": 11, "unit": "mA"}
